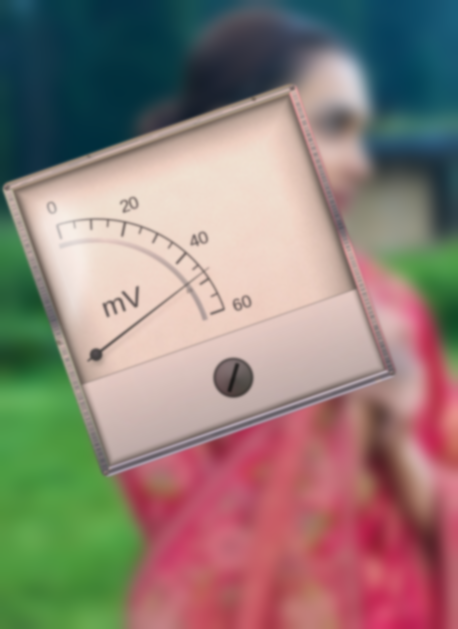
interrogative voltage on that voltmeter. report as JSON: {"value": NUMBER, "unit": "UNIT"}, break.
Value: {"value": 47.5, "unit": "mV"}
